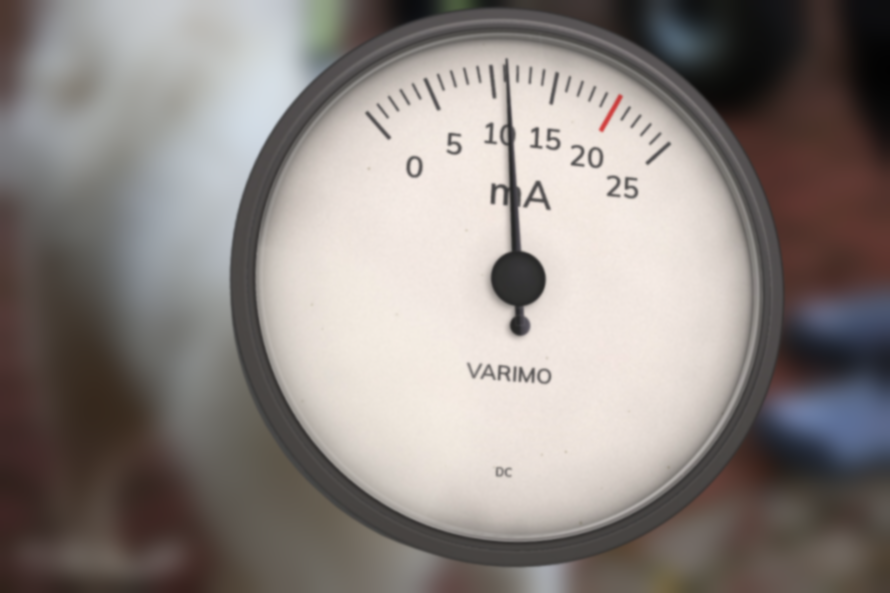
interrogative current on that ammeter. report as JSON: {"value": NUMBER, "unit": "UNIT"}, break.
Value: {"value": 11, "unit": "mA"}
